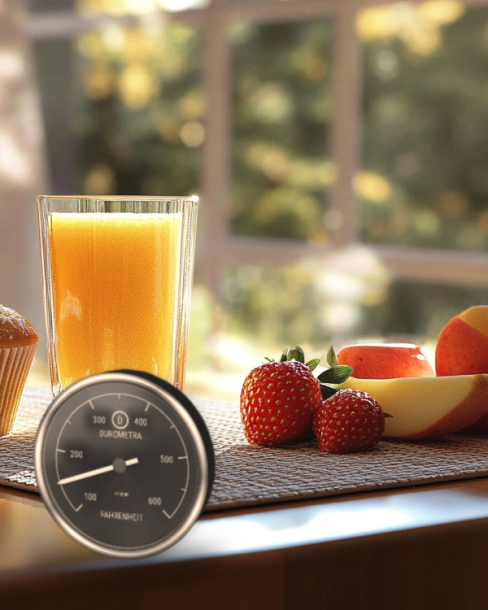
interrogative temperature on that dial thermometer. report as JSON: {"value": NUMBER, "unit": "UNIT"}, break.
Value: {"value": 150, "unit": "°F"}
